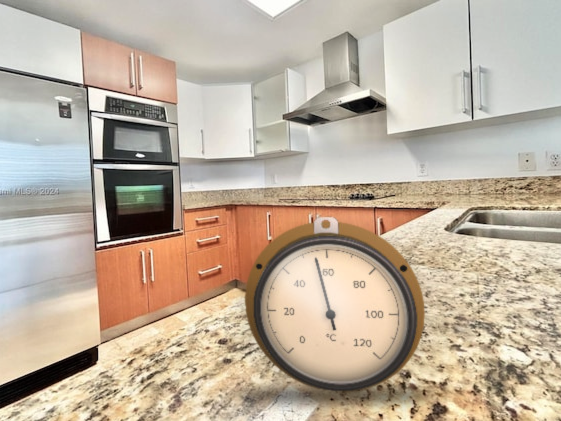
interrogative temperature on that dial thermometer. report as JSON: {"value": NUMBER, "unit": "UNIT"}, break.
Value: {"value": 55, "unit": "°C"}
